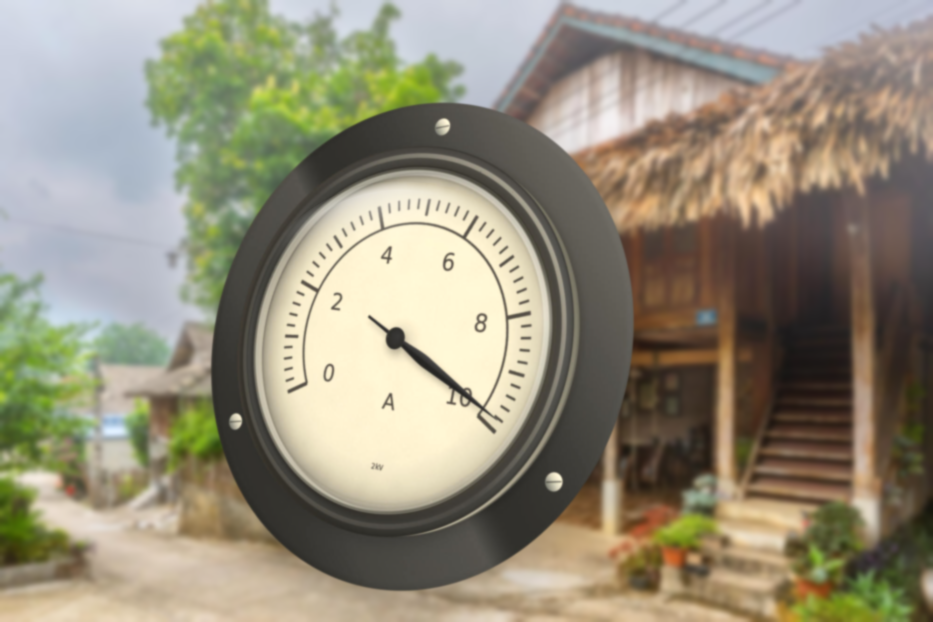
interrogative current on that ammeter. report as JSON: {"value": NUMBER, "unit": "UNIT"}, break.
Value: {"value": 9.8, "unit": "A"}
